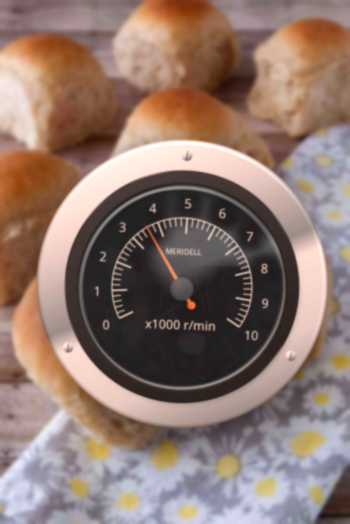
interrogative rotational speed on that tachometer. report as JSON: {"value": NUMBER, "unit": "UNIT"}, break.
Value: {"value": 3600, "unit": "rpm"}
